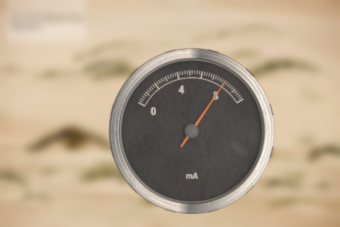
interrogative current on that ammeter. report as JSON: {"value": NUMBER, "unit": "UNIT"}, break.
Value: {"value": 8, "unit": "mA"}
